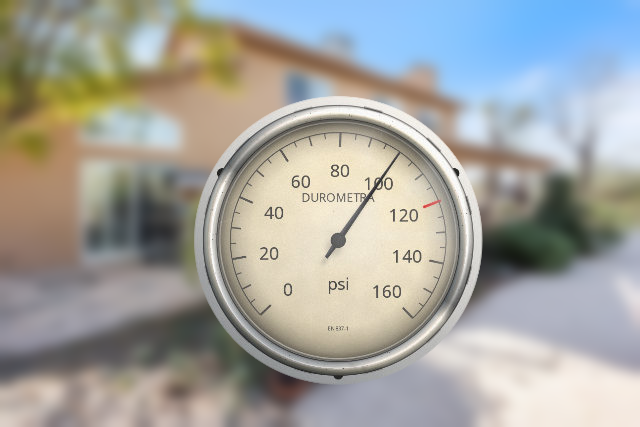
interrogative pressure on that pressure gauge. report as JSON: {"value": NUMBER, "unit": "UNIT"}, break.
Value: {"value": 100, "unit": "psi"}
